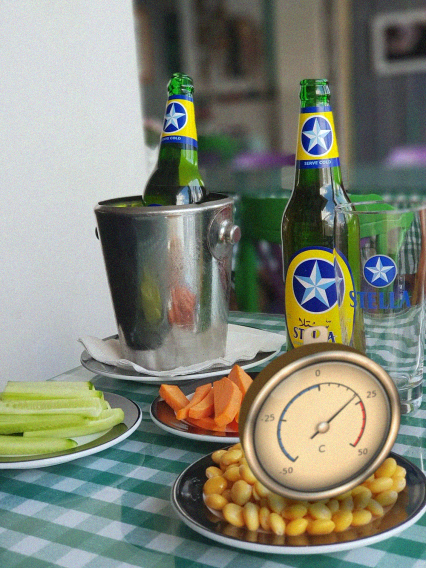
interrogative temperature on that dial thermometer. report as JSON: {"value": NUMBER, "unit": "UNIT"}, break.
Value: {"value": 20, "unit": "°C"}
